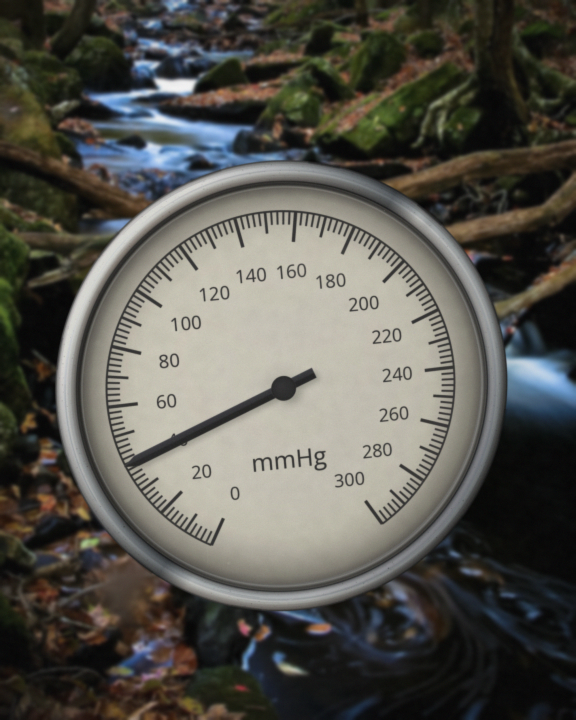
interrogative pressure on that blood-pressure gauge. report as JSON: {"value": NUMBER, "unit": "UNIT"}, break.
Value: {"value": 40, "unit": "mmHg"}
